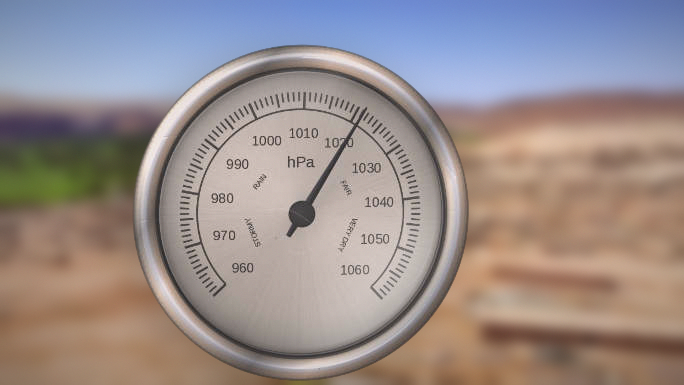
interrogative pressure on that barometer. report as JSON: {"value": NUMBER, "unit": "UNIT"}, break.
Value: {"value": 1021, "unit": "hPa"}
